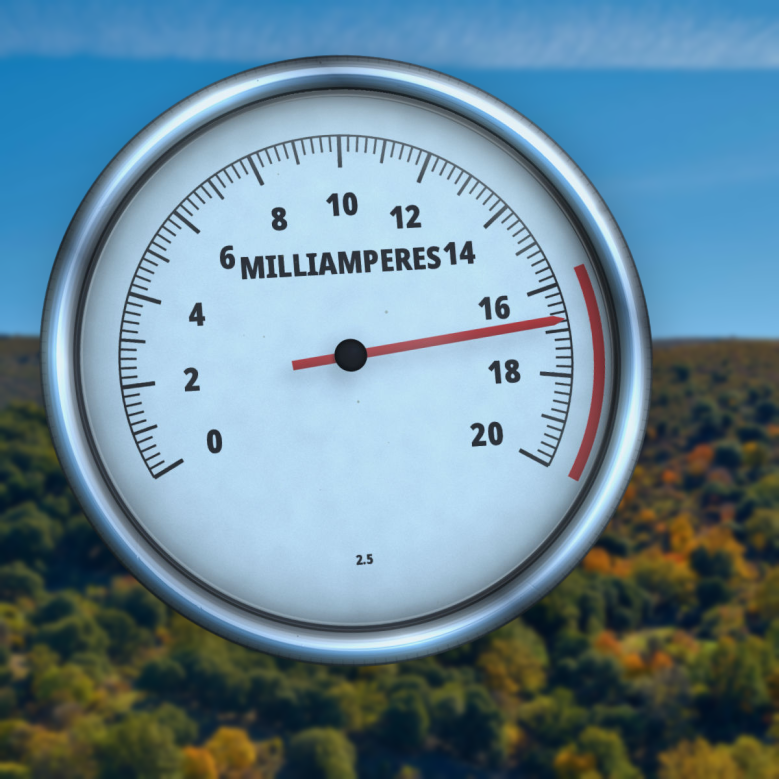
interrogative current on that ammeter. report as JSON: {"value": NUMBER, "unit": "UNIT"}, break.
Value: {"value": 16.8, "unit": "mA"}
